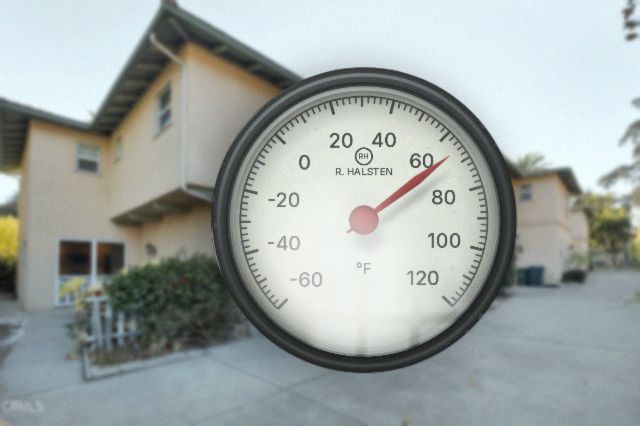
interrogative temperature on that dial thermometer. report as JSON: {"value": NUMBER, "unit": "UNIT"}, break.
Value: {"value": 66, "unit": "°F"}
